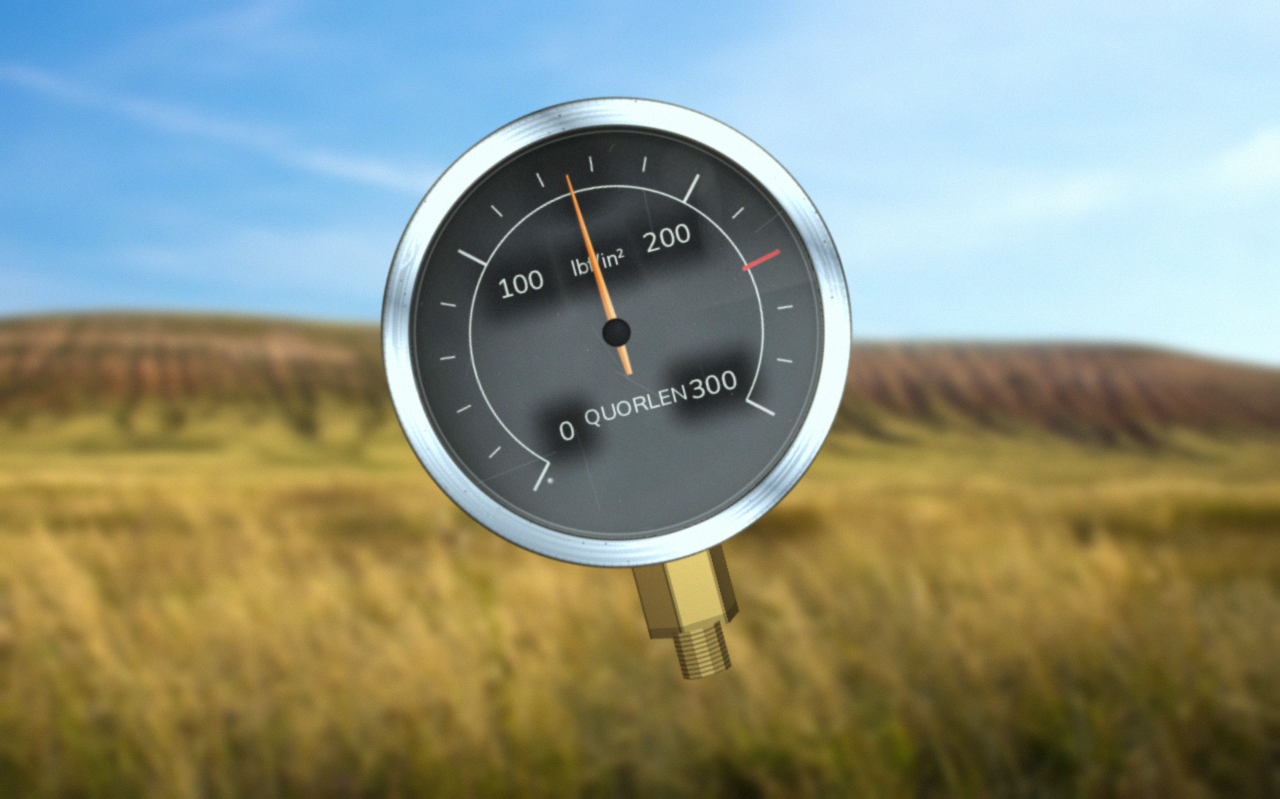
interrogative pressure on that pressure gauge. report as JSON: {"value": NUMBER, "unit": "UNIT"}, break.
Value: {"value": 150, "unit": "psi"}
